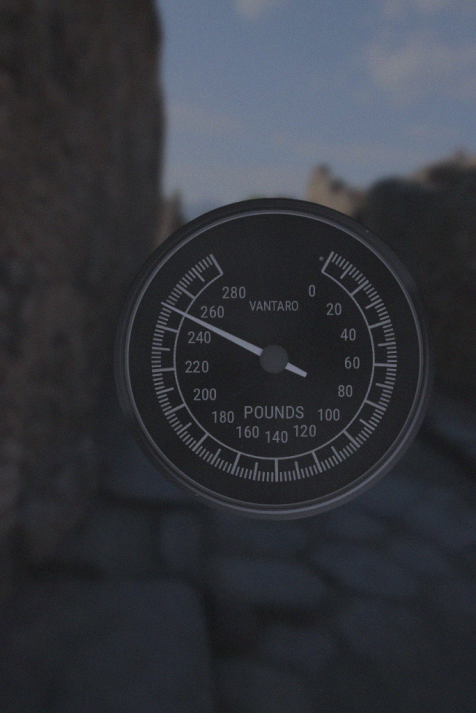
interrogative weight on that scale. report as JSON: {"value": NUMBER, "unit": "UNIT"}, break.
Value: {"value": 250, "unit": "lb"}
